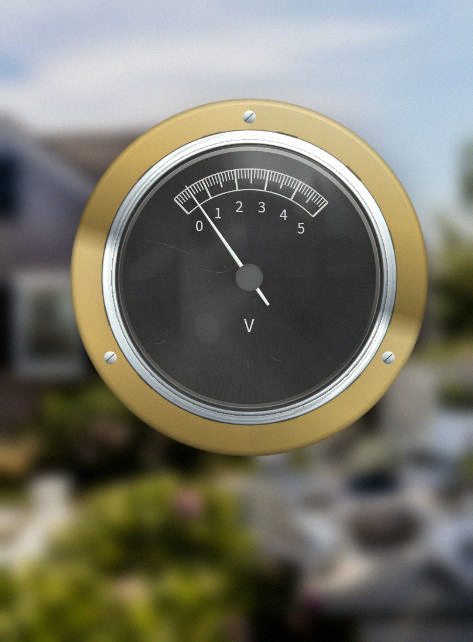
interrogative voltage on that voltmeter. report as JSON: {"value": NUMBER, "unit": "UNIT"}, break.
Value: {"value": 0.5, "unit": "V"}
